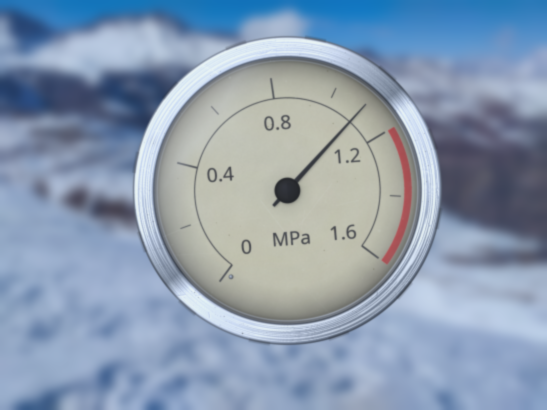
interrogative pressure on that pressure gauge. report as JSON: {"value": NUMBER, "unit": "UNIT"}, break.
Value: {"value": 1.1, "unit": "MPa"}
